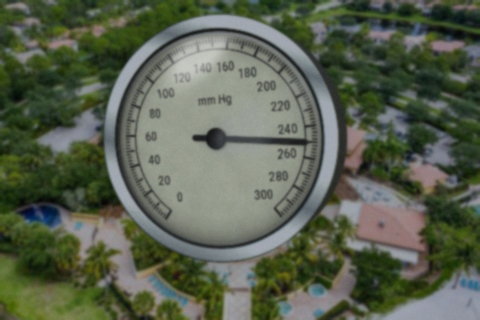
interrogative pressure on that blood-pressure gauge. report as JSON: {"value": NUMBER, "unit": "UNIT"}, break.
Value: {"value": 250, "unit": "mmHg"}
